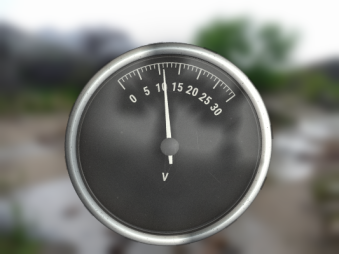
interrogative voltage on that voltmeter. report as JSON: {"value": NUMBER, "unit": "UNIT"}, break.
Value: {"value": 11, "unit": "V"}
